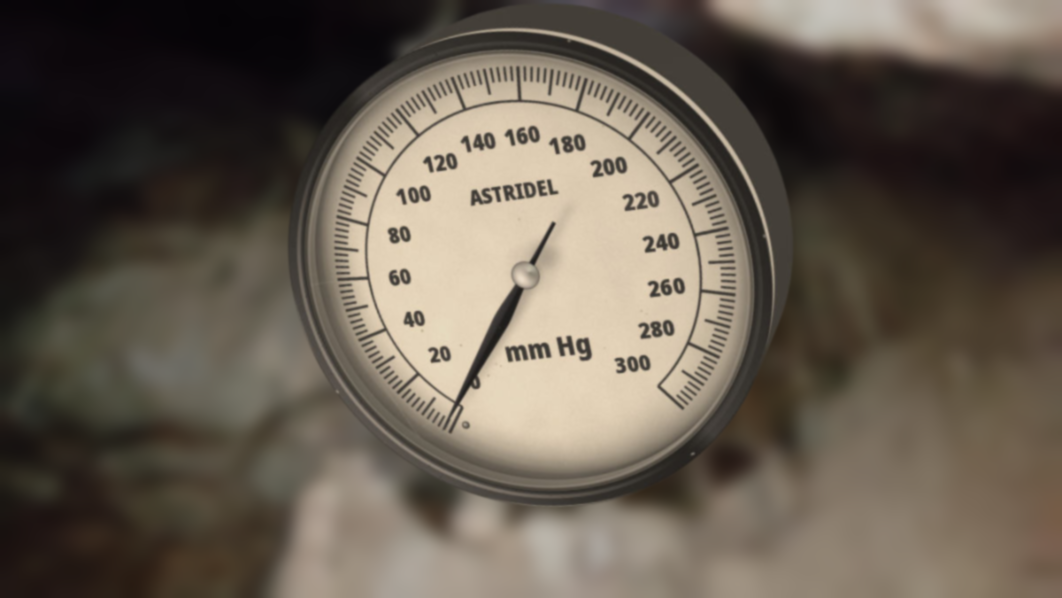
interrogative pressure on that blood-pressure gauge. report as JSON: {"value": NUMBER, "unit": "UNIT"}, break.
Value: {"value": 2, "unit": "mmHg"}
